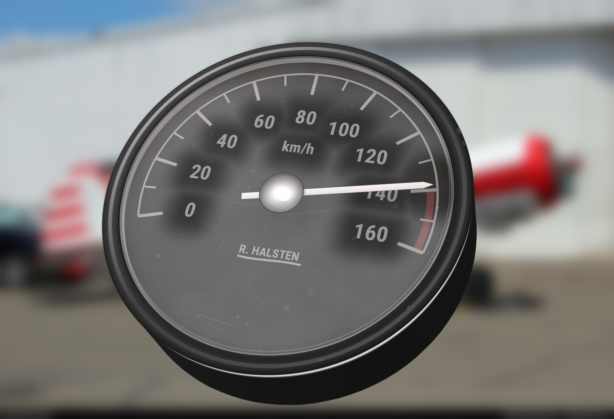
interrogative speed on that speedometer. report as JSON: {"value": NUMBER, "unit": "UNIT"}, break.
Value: {"value": 140, "unit": "km/h"}
